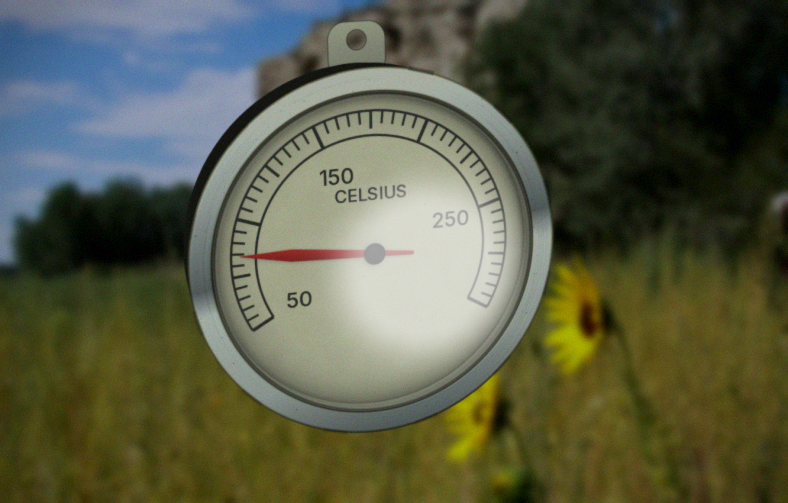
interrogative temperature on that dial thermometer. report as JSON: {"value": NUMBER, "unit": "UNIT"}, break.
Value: {"value": 85, "unit": "°C"}
